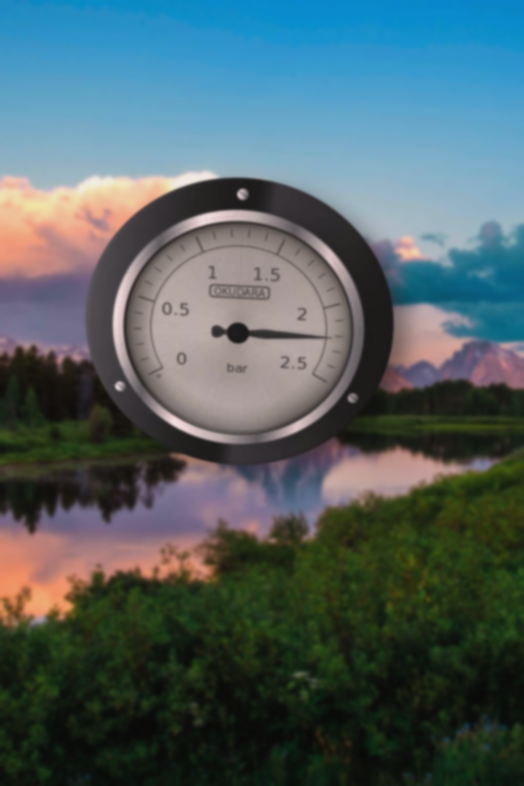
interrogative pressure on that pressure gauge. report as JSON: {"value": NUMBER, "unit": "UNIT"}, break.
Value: {"value": 2.2, "unit": "bar"}
